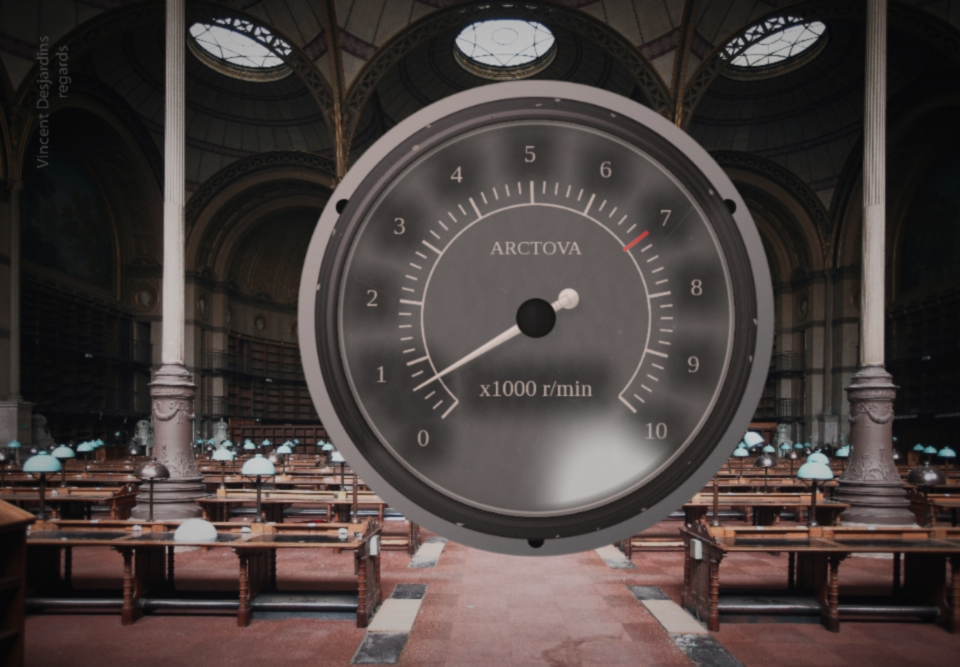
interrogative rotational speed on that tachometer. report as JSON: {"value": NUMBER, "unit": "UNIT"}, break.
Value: {"value": 600, "unit": "rpm"}
